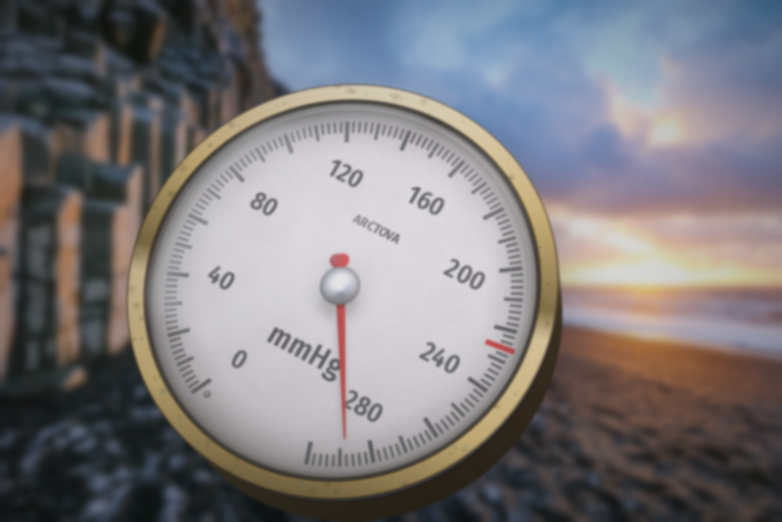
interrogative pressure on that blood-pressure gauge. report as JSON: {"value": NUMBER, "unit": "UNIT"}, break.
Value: {"value": 288, "unit": "mmHg"}
